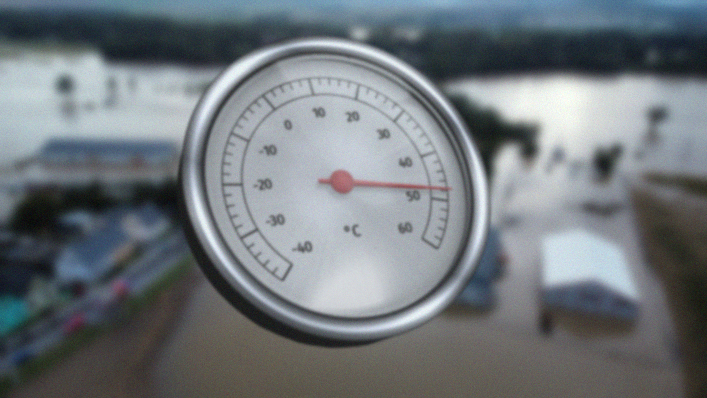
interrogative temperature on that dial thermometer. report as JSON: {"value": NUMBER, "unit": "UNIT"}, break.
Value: {"value": 48, "unit": "°C"}
